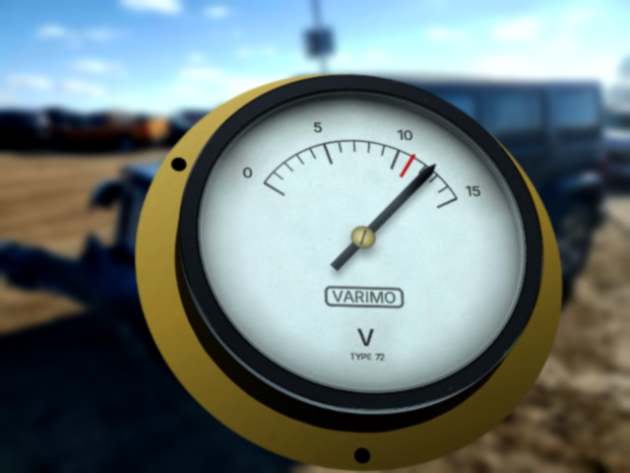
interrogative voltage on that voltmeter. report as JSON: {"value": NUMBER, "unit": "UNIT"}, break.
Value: {"value": 12.5, "unit": "V"}
